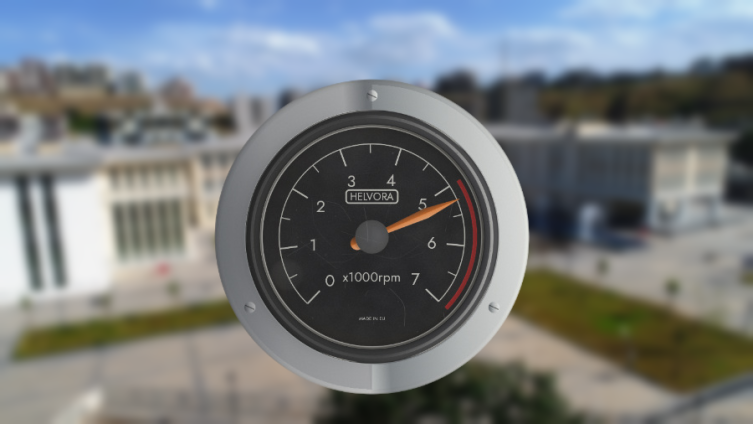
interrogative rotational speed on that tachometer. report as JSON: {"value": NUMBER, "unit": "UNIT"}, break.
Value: {"value": 5250, "unit": "rpm"}
